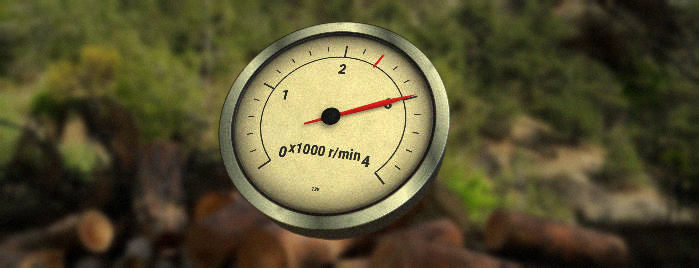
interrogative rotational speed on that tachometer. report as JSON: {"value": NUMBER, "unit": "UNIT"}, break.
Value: {"value": 3000, "unit": "rpm"}
